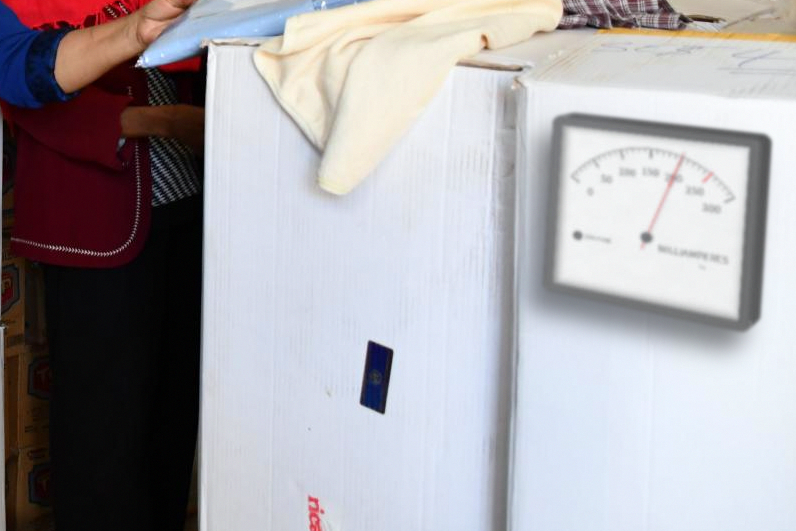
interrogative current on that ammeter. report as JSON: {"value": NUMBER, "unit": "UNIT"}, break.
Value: {"value": 200, "unit": "mA"}
